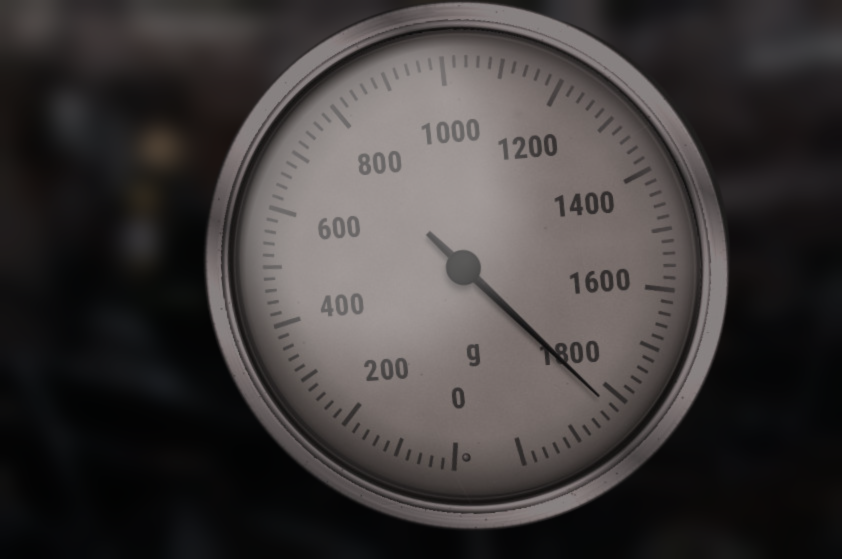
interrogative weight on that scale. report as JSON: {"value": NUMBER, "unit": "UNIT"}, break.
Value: {"value": 1820, "unit": "g"}
